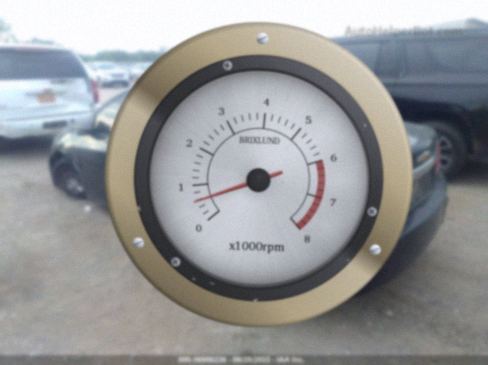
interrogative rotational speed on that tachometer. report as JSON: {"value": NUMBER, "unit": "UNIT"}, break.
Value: {"value": 600, "unit": "rpm"}
